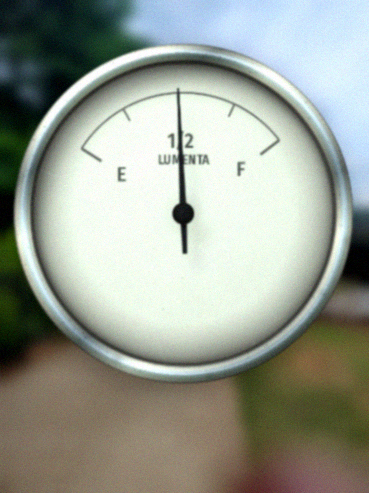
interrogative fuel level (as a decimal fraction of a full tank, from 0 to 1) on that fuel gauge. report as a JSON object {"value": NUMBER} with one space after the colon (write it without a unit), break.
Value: {"value": 0.5}
